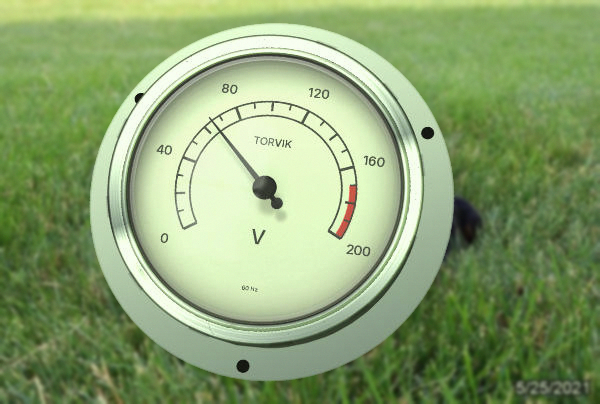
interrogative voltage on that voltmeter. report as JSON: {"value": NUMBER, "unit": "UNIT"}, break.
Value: {"value": 65, "unit": "V"}
